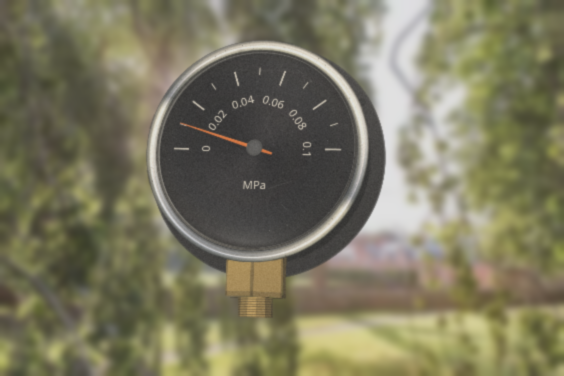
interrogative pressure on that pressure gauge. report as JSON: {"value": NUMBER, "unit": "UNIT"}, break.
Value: {"value": 0.01, "unit": "MPa"}
